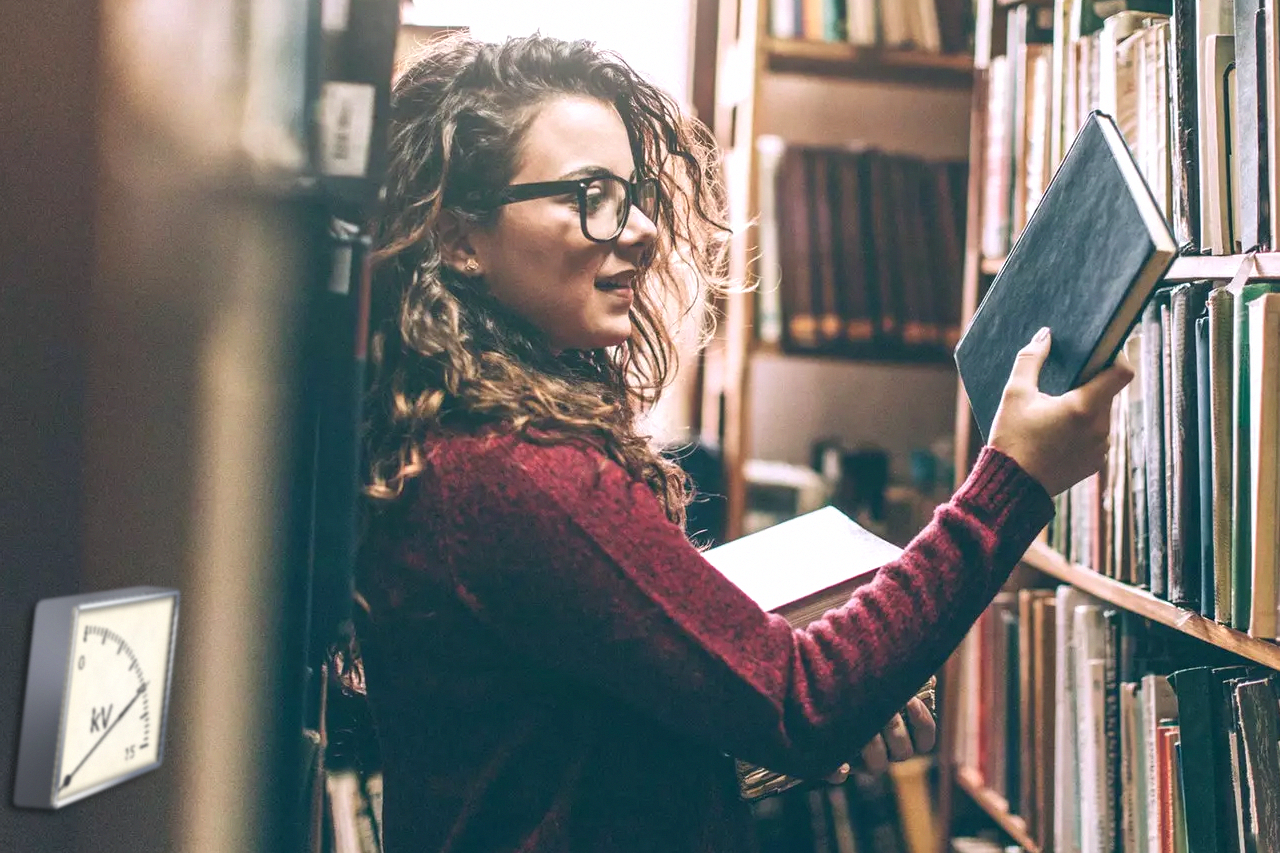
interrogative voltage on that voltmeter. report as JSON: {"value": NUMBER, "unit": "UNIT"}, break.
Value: {"value": 10, "unit": "kV"}
